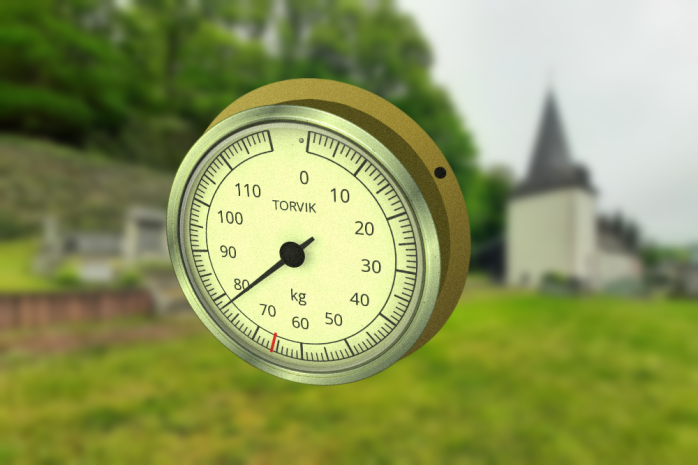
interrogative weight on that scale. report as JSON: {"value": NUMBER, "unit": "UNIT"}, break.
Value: {"value": 78, "unit": "kg"}
